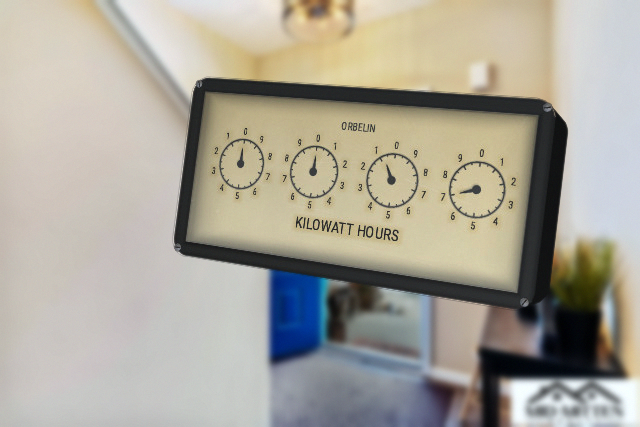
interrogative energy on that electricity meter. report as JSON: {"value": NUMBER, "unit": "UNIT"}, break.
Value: {"value": 7, "unit": "kWh"}
